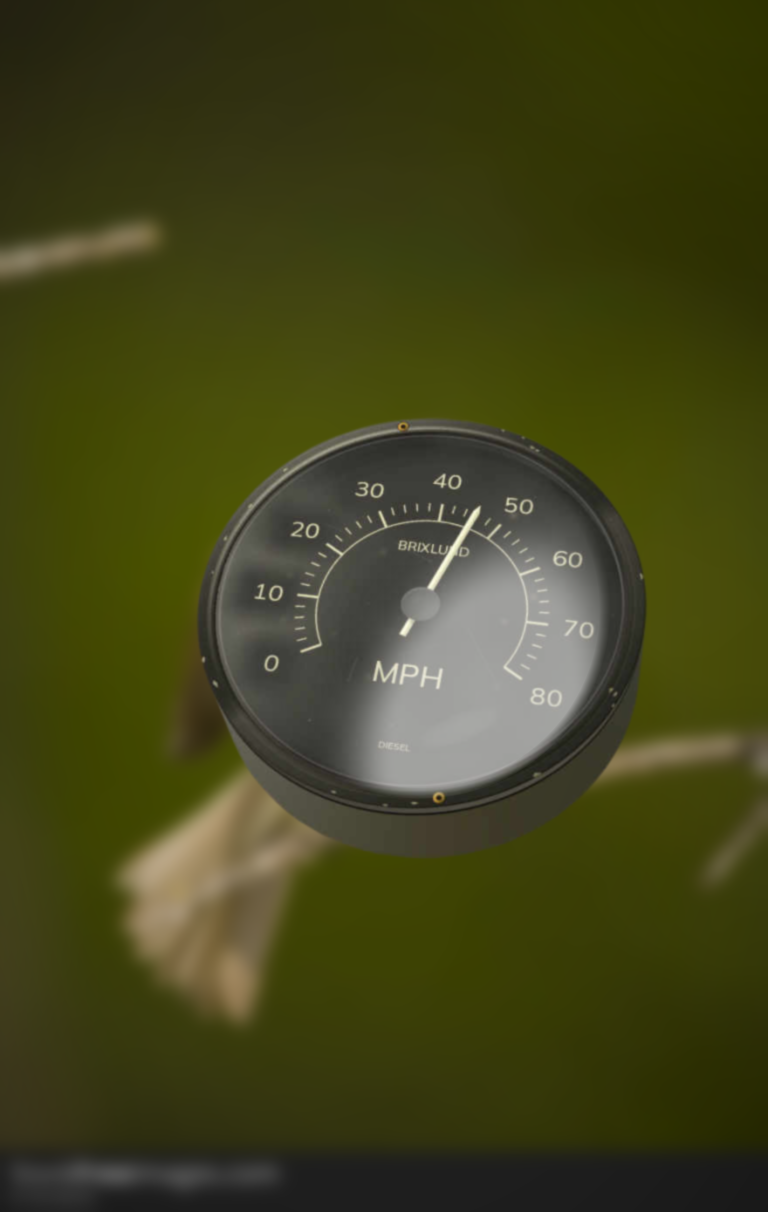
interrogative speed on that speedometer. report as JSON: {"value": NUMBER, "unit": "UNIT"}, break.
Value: {"value": 46, "unit": "mph"}
